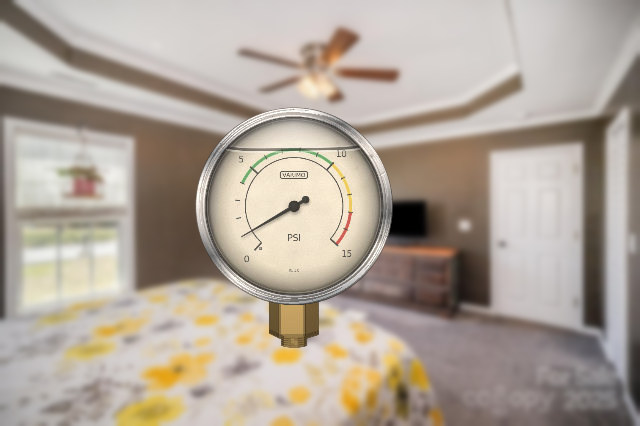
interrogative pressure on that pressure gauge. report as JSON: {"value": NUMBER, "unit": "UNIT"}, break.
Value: {"value": 1, "unit": "psi"}
